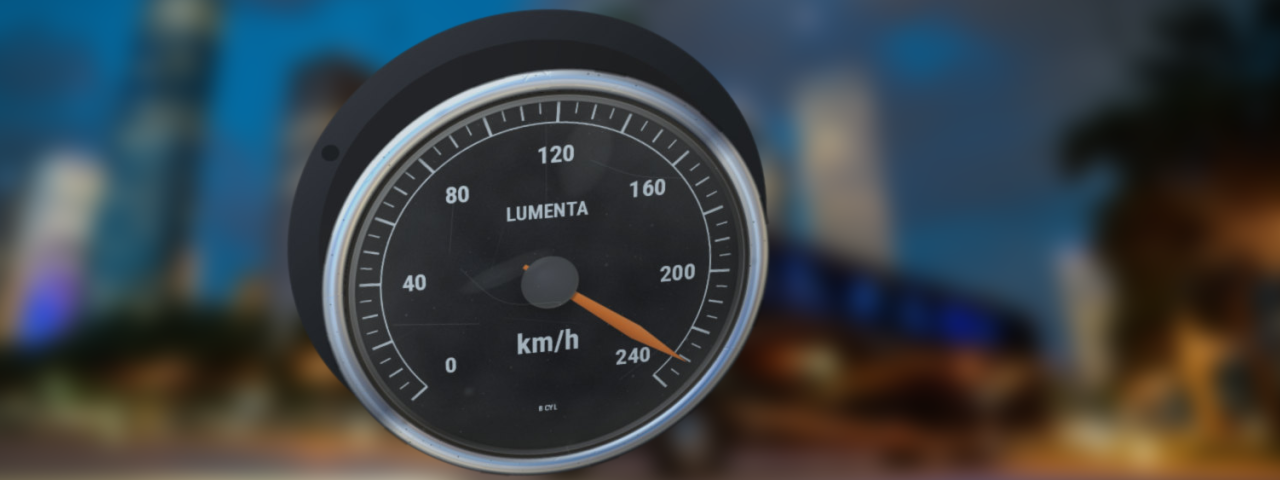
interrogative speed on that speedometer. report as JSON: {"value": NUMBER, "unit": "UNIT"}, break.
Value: {"value": 230, "unit": "km/h"}
